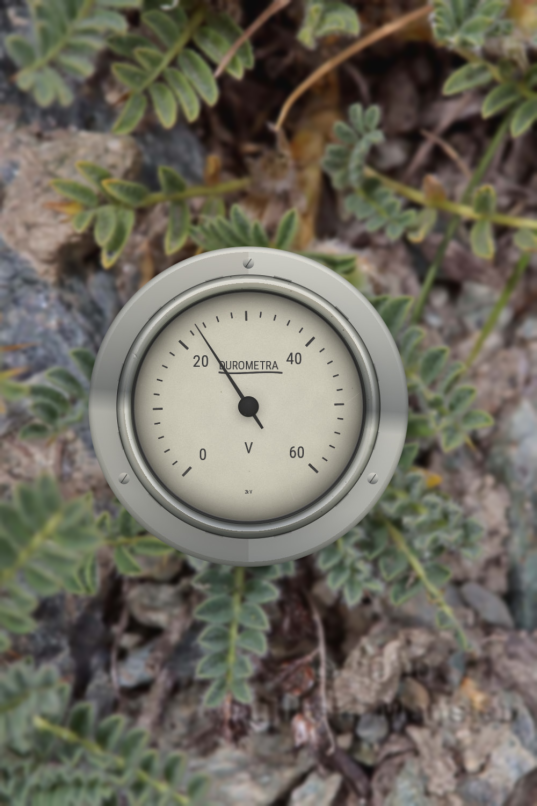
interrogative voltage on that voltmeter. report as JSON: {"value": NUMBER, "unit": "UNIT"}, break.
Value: {"value": 23, "unit": "V"}
